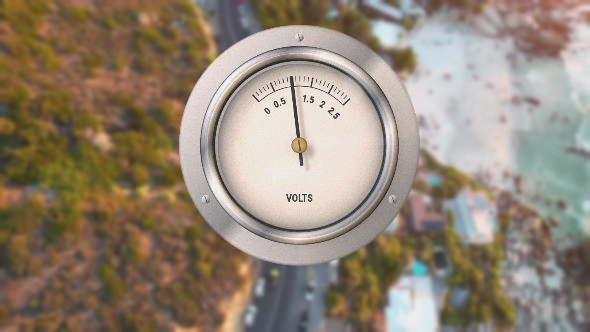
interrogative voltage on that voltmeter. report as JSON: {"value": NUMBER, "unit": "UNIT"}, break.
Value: {"value": 1, "unit": "V"}
